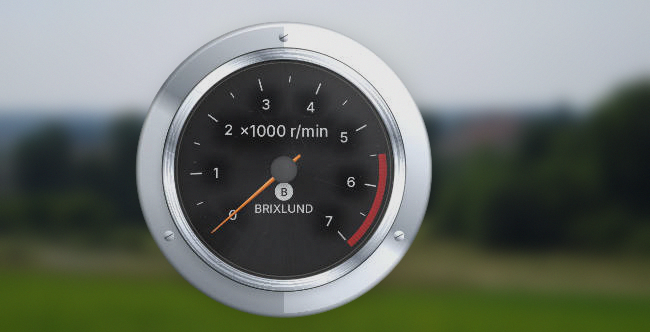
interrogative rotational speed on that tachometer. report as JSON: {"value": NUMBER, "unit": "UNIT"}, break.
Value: {"value": 0, "unit": "rpm"}
